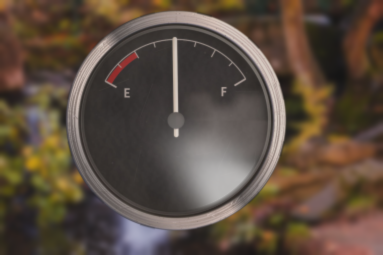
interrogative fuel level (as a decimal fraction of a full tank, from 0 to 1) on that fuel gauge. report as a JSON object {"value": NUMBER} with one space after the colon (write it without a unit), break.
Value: {"value": 0.5}
